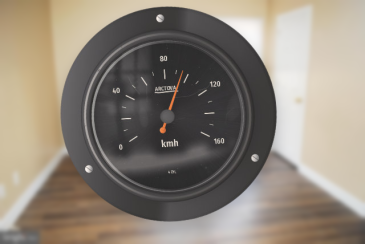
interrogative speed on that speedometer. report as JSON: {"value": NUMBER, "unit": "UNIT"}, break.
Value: {"value": 95, "unit": "km/h"}
